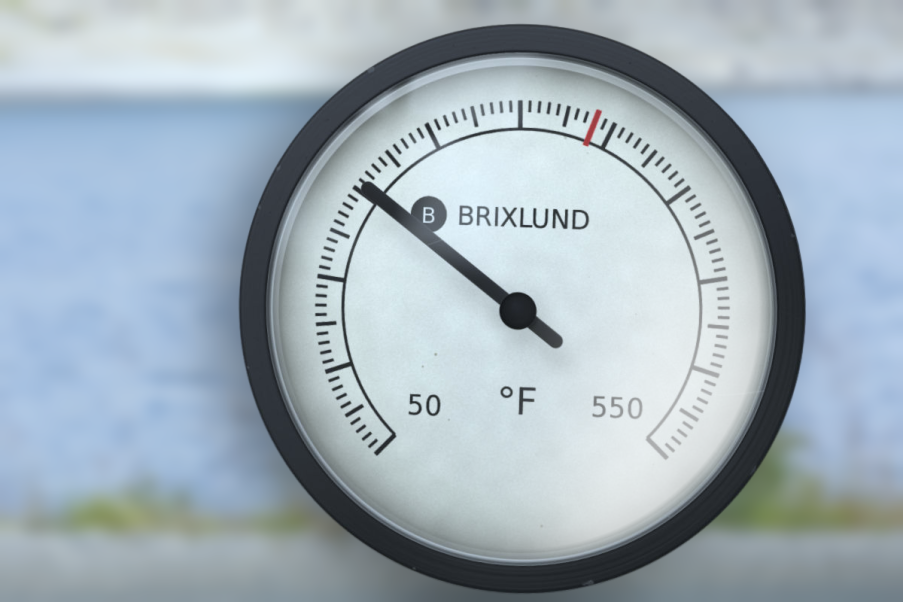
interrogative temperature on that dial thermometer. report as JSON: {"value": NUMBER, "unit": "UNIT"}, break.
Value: {"value": 205, "unit": "°F"}
